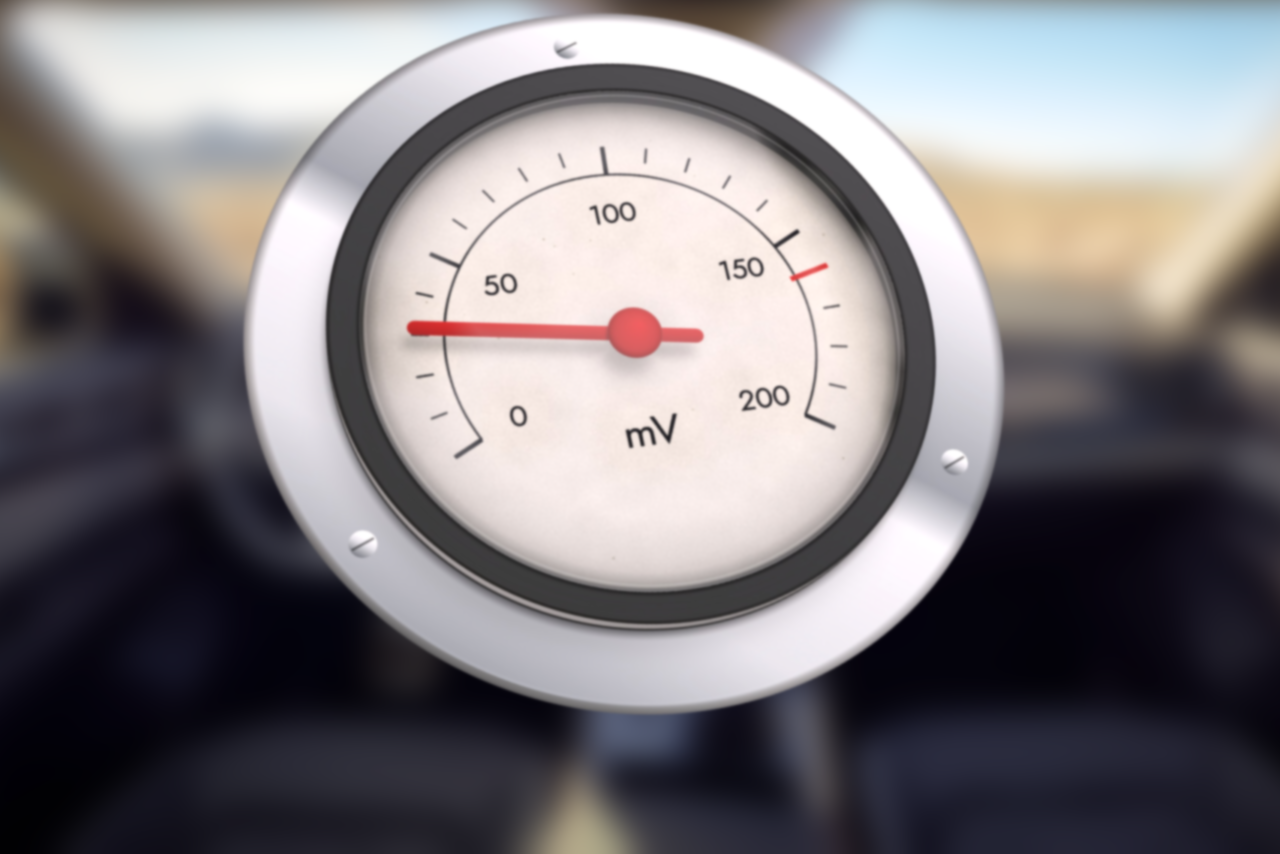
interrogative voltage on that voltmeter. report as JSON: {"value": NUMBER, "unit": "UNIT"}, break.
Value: {"value": 30, "unit": "mV"}
